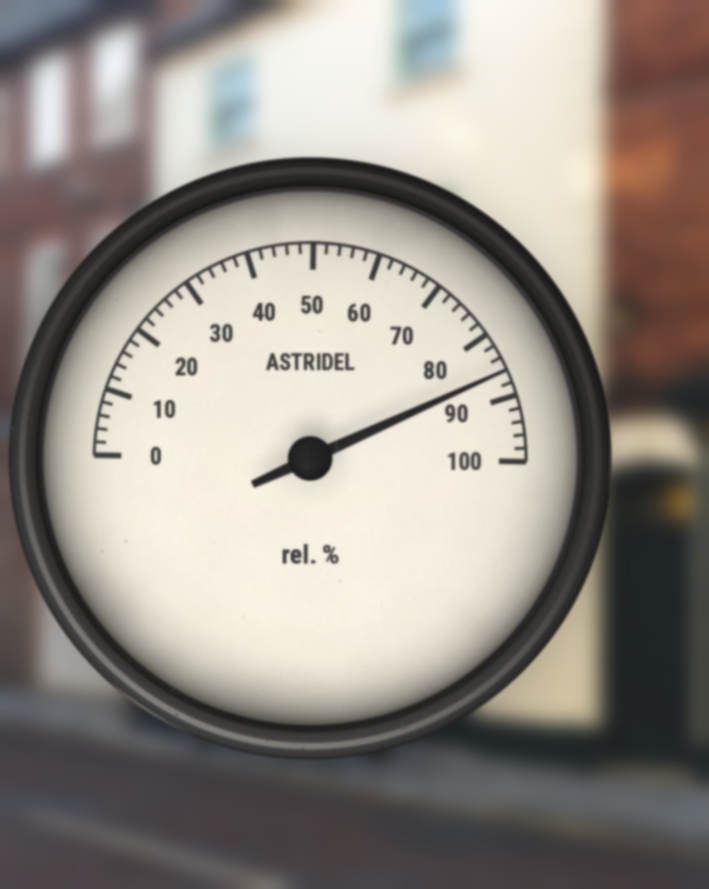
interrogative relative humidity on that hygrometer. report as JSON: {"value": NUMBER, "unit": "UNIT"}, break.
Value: {"value": 86, "unit": "%"}
